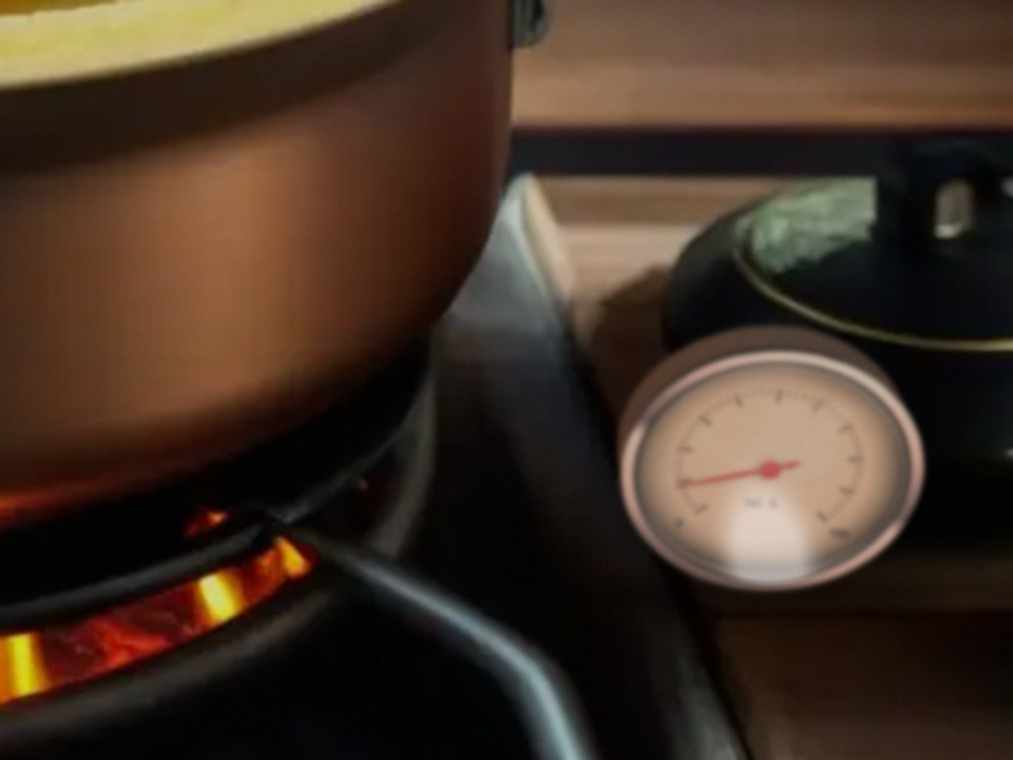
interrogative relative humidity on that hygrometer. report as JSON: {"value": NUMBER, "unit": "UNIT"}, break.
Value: {"value": 10, "unit": "%"}
